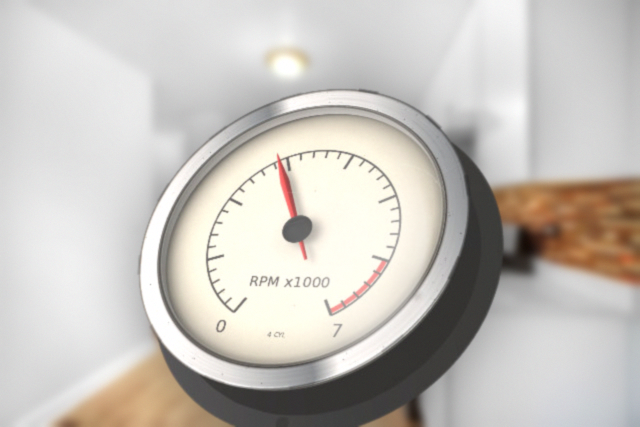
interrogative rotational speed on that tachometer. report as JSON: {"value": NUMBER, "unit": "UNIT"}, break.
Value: {"value": 2900, "unit": "rpm"}
